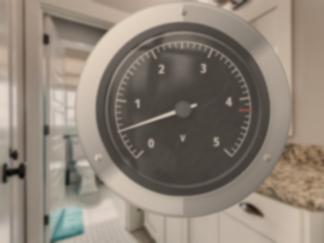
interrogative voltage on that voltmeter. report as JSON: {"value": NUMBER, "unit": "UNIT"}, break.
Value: {"value": 0.5, "unit": "V"}
